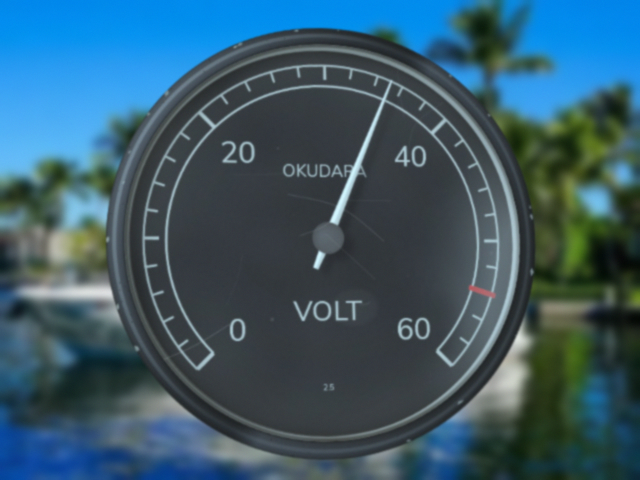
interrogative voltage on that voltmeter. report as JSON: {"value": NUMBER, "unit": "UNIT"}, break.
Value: {"value": 35, "unit": "V"}
